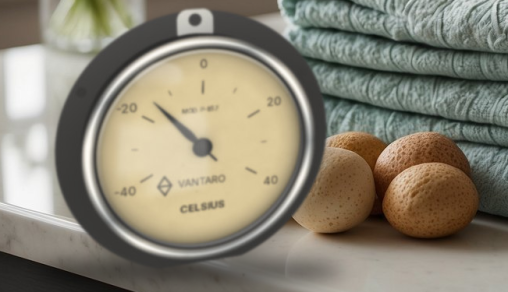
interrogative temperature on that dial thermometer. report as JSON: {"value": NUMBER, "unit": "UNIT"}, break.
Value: {"value": -15, "unit": "°C"}
